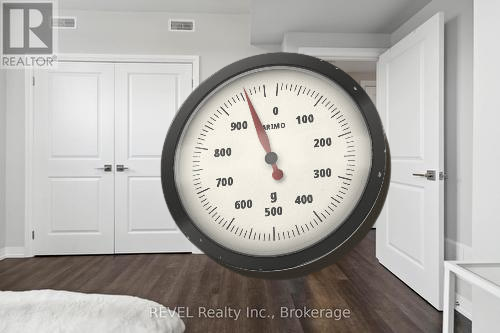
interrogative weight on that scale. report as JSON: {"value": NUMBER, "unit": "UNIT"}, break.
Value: {"value": 960, "unit": "g"}
